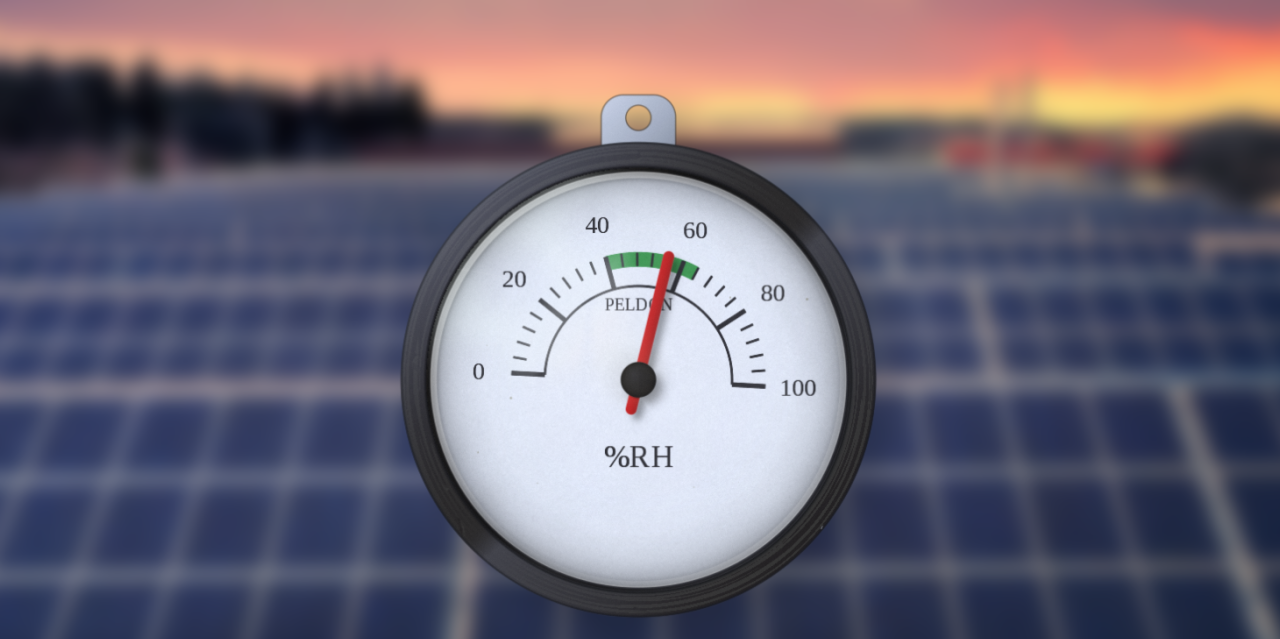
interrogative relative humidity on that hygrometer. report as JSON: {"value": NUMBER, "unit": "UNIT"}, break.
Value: {"value": 56, "unit": "%"}
